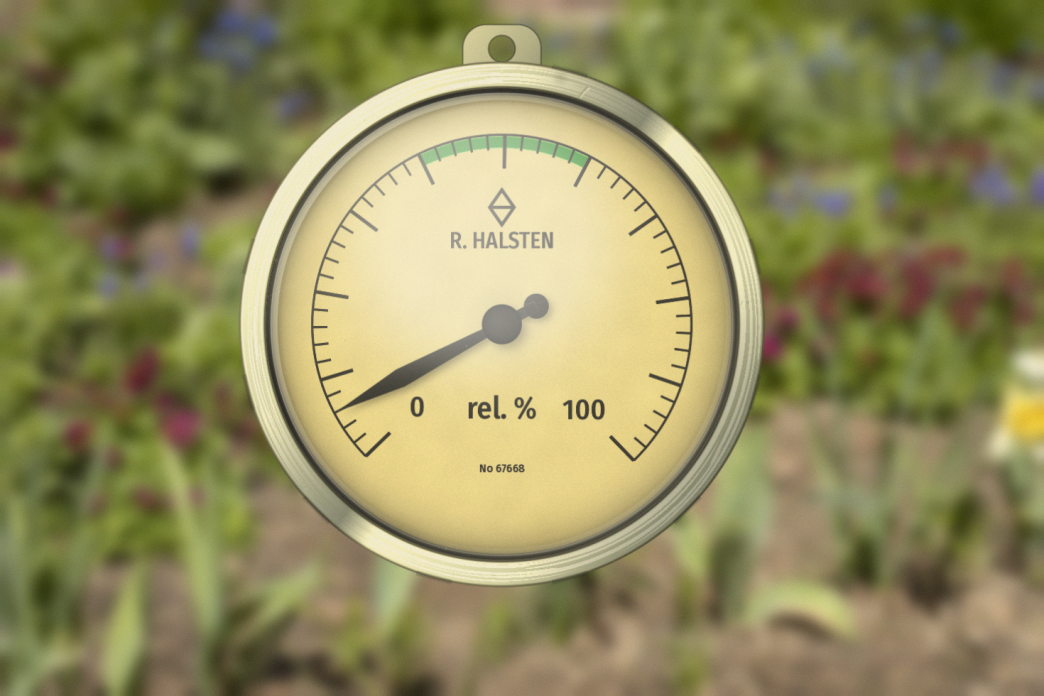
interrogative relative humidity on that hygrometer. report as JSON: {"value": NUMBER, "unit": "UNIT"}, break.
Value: {"value": 6, "unit": "%"}
